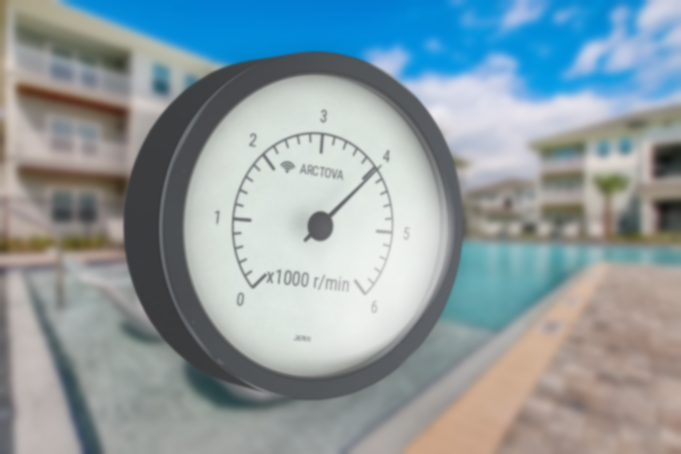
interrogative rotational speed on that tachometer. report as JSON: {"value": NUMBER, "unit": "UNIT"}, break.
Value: {"value": 4000, "unit": "rpm"}
